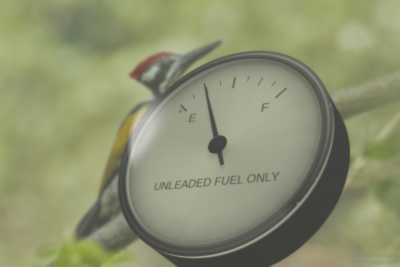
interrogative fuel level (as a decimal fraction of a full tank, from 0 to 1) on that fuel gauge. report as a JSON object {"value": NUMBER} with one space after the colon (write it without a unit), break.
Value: {"value": 0.25}
